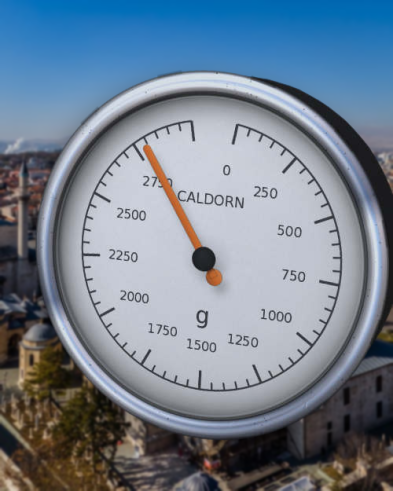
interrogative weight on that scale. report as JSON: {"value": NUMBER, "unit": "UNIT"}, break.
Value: {"value": 2800, "unit": "g"}
